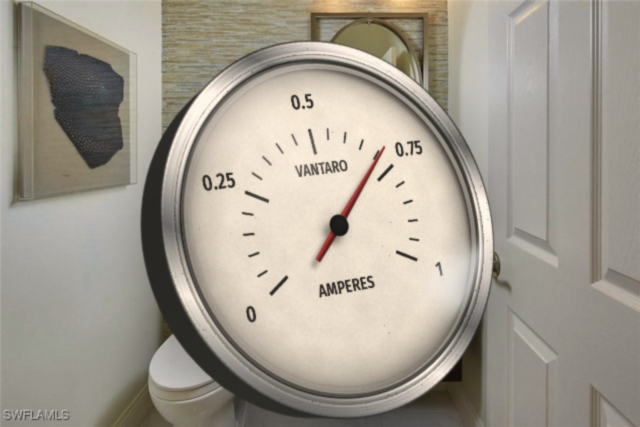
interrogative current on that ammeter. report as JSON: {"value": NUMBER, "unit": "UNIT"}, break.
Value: {"value": 0.7, "unit": "A"}
